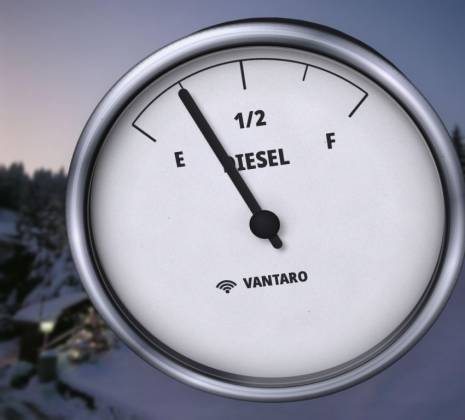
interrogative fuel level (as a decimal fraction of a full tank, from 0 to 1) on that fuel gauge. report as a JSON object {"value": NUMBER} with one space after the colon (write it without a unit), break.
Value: {"value": 0.25}
